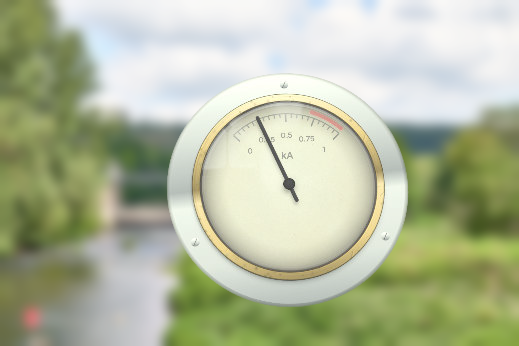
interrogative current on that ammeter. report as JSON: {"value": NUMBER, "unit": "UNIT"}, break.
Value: {"value": 0.25, "unit": "kA"}
